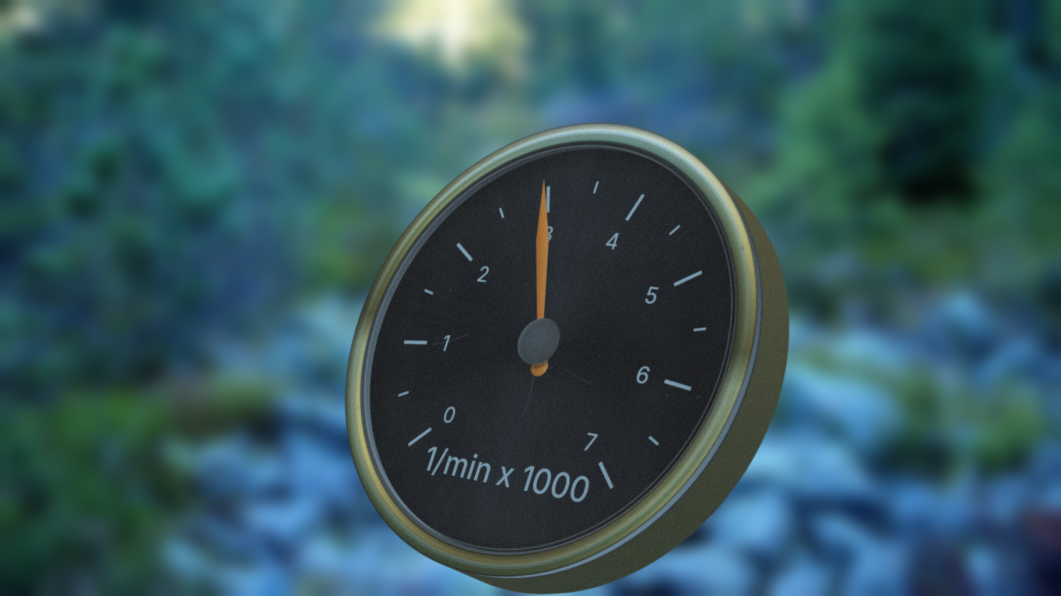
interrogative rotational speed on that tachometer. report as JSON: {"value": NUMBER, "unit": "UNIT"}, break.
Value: {"value": 3000, "unit": "rpm"}
